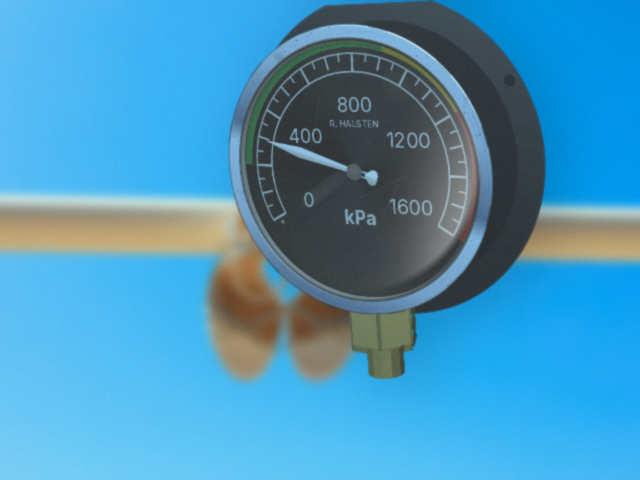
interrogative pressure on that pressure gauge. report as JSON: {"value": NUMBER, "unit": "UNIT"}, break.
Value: {"value": 300, "unit": "kPa"}
